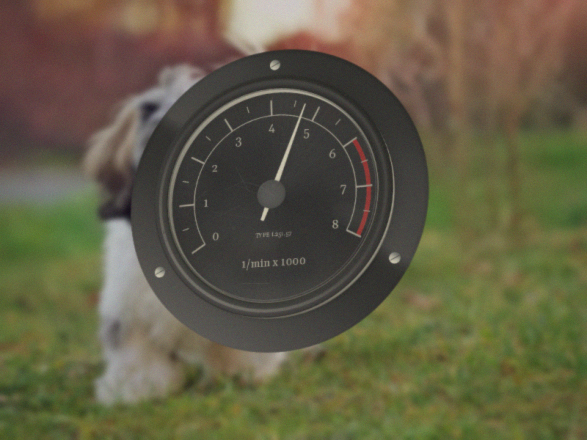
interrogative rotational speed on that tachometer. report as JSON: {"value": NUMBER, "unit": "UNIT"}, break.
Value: {"value": 4750, "unit": "rpm"}
